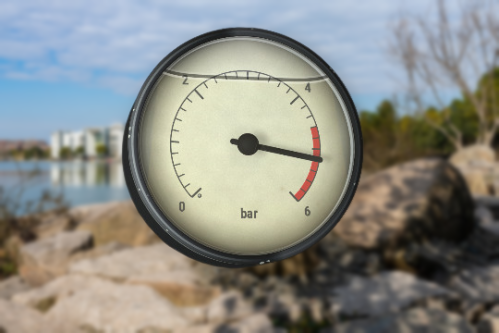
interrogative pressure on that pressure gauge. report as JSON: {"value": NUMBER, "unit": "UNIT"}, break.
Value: {"value": 5.2, "unit": "bar"}
